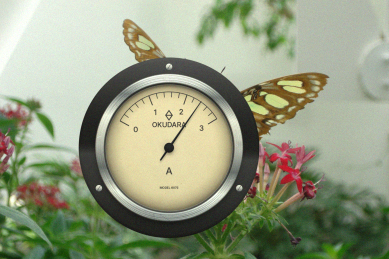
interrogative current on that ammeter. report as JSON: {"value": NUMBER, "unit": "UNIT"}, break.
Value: {"value": 2.4, "unit": "A"}
